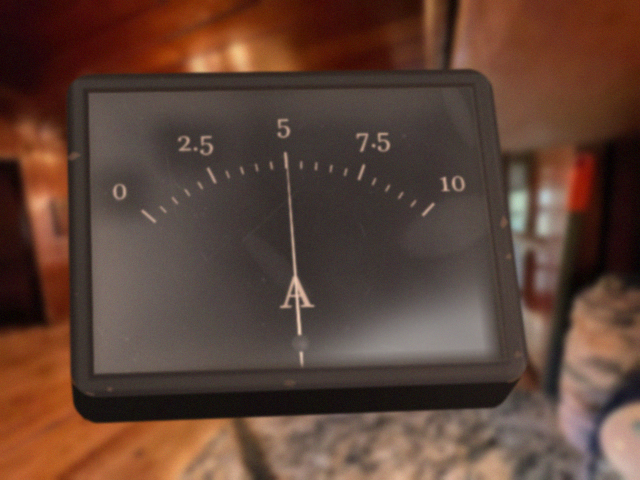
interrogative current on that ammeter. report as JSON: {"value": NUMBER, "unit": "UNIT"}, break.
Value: {"value": 5, "unit": "A"}
